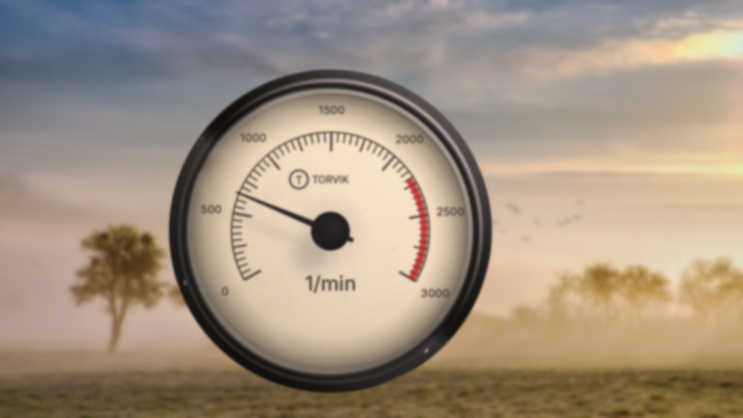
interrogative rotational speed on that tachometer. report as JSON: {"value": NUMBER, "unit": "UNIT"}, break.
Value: {"value": 650, "unit": "rpm"}
